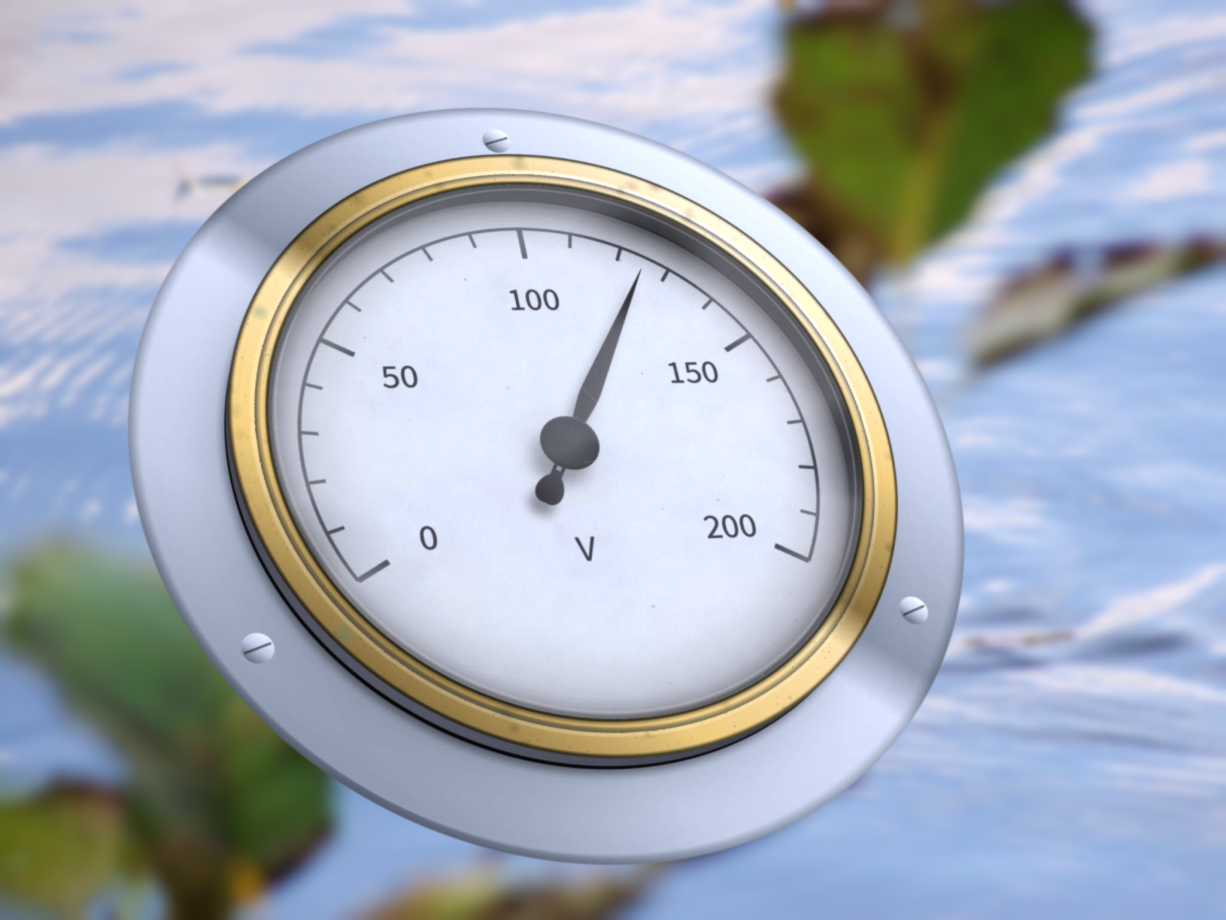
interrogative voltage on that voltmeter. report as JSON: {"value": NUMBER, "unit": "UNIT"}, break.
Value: {"value": 125, "unit": "V"}
